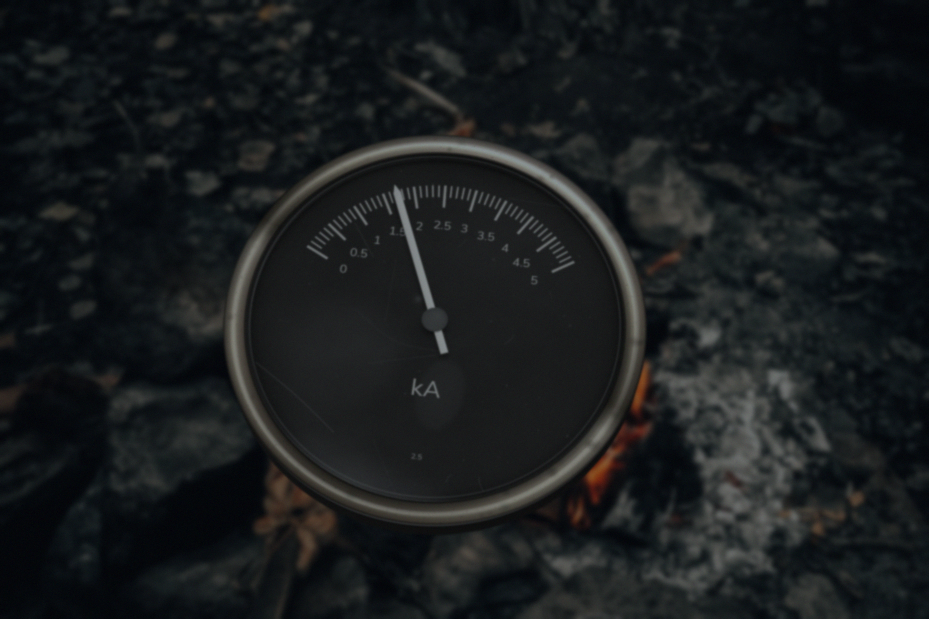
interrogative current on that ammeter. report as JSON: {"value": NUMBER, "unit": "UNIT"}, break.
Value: {"value": 1.7, "unit": "kA"}
